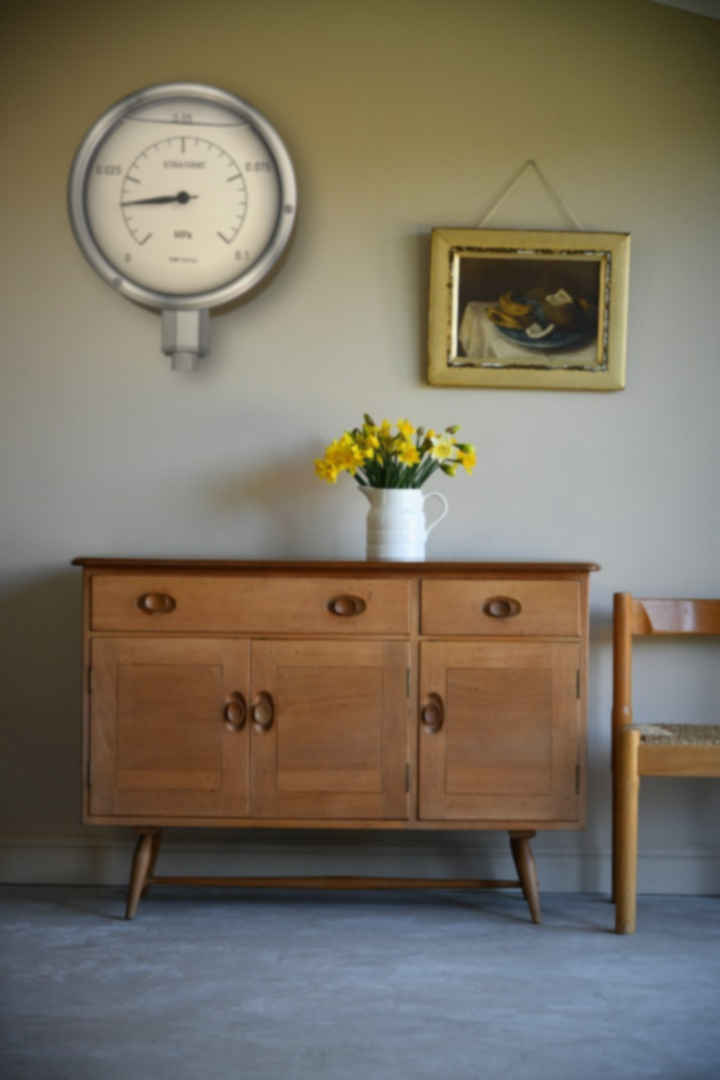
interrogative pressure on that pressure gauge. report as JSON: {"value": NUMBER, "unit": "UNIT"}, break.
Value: {"value": 0.015, "unit": "MPa"}
